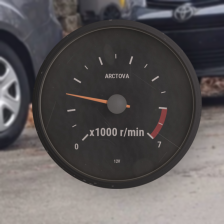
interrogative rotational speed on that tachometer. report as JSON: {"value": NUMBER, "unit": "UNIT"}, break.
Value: {"value": 1500, "unit": "rpm"}
